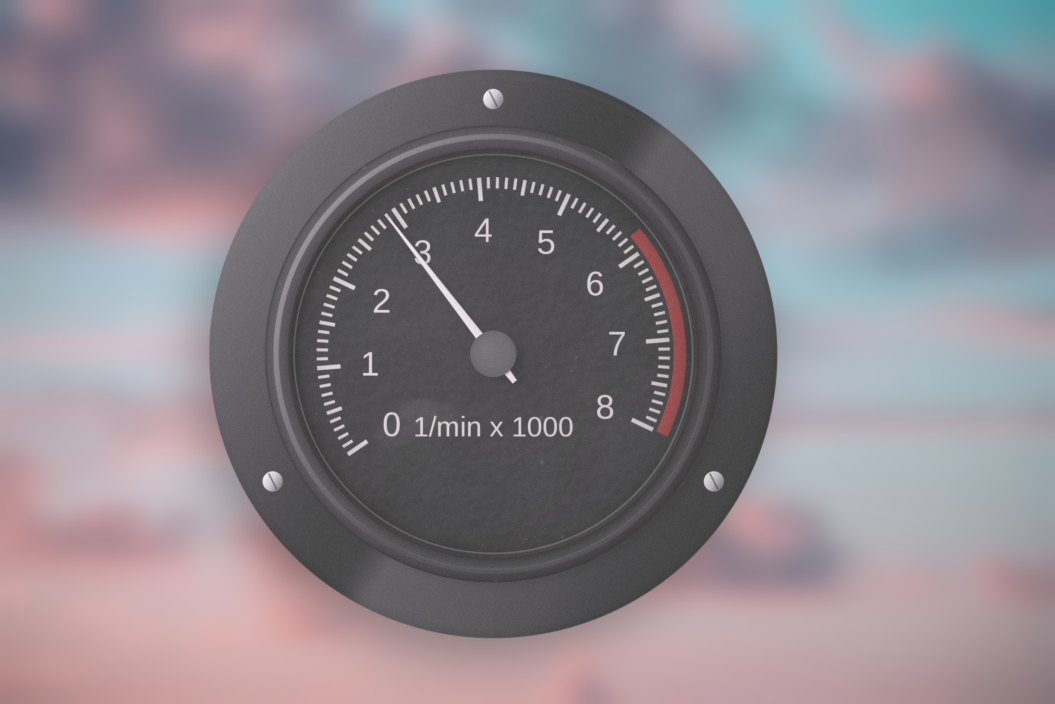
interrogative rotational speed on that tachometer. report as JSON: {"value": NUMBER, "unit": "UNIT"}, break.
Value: {"value": 2900, "unit": "rpm"}
